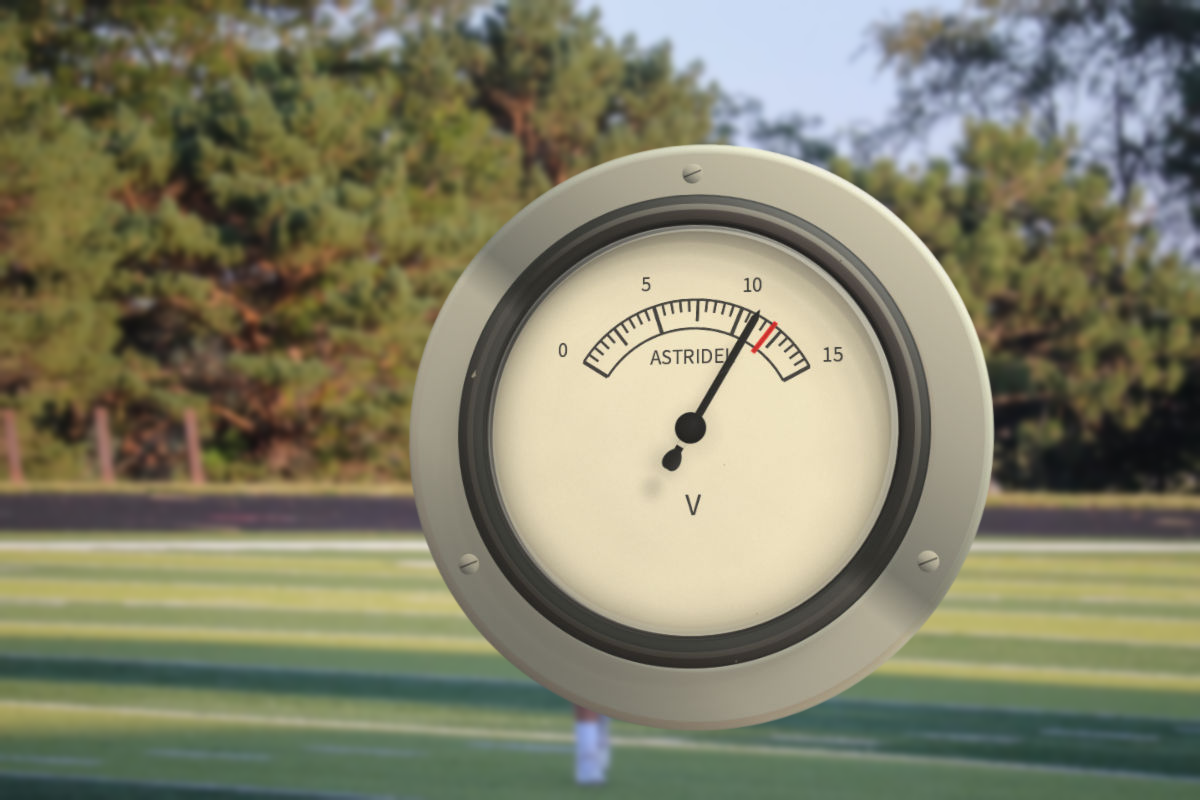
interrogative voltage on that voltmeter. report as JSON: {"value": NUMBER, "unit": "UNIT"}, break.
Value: {"value": 11, "unit": "V"}
